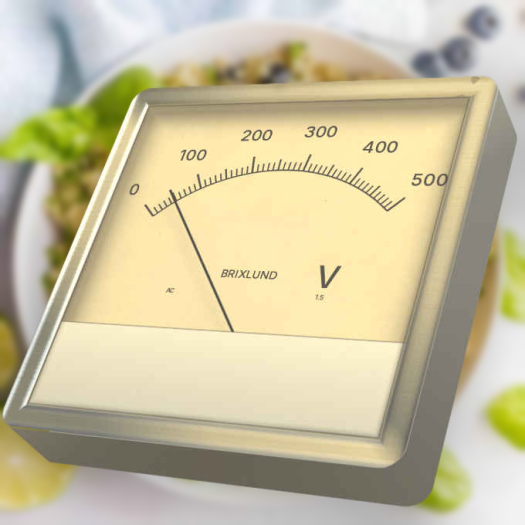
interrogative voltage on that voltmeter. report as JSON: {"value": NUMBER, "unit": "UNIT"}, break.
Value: {"value": 50, "unit": "V"}
